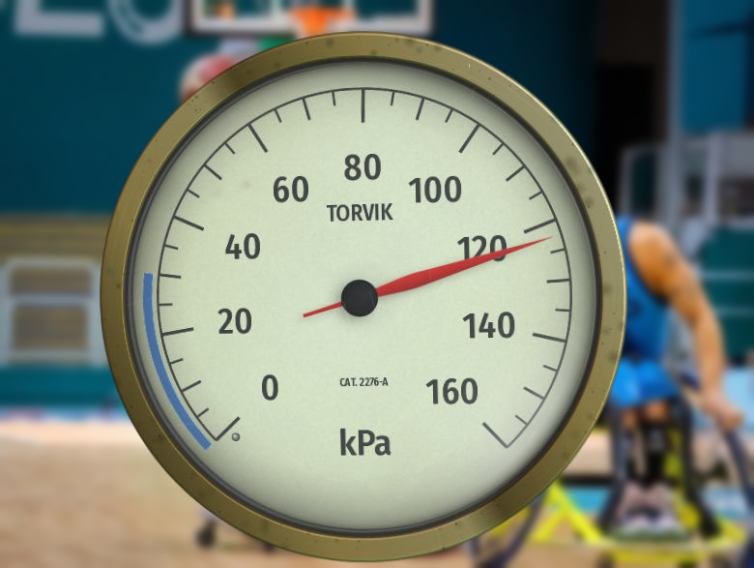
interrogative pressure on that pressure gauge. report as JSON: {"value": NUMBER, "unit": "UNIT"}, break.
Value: {"value": 122.5, "unit": "kPa"}
